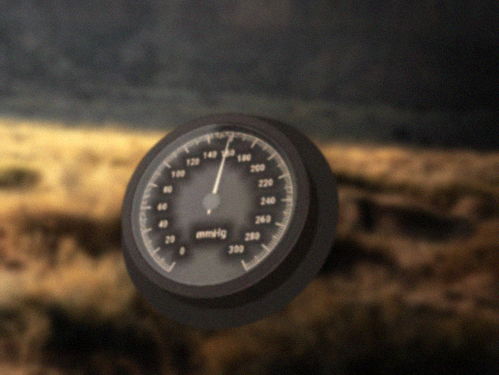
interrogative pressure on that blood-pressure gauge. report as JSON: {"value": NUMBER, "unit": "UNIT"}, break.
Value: {"value": 160, "unit": "mmHg"}
